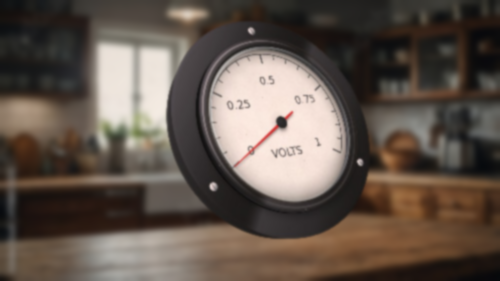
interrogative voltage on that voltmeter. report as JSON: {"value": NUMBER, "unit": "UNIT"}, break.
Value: {"value": 0, "unit": "V"}
